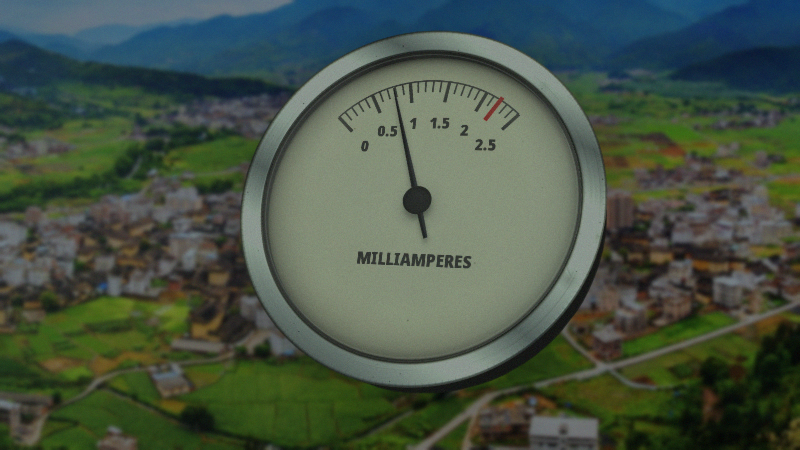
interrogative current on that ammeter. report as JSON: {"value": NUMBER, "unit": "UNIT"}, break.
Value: {"value": 0.8, "unit": "mA"}
